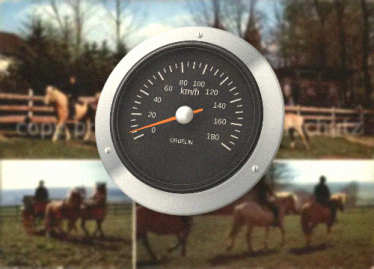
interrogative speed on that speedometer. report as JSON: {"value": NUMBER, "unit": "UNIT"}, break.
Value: {"value": 5, "unit": "km/h"}
